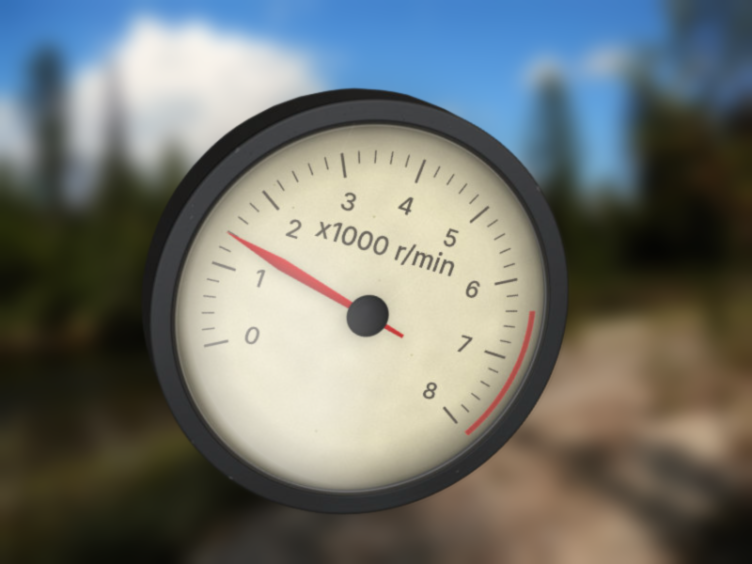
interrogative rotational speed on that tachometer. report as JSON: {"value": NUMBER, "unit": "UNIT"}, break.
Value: {"value": 1400, "unit": "rpm"}
